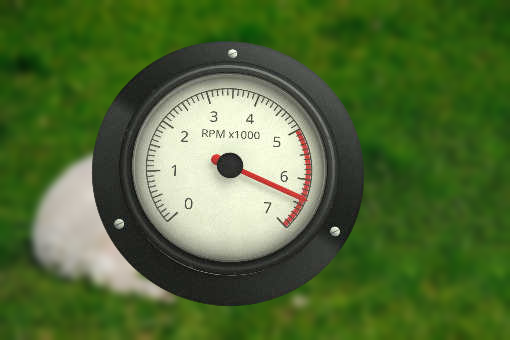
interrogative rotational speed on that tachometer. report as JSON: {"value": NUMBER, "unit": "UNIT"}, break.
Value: {"value": 6400, "unit": "rpm"}
